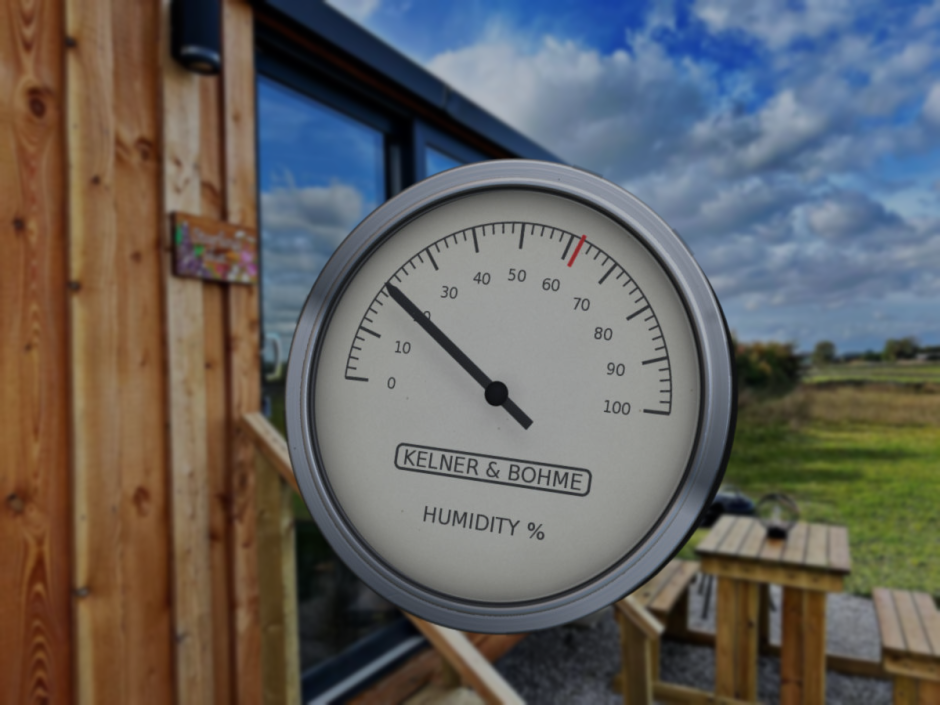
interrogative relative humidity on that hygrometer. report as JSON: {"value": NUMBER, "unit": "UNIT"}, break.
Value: {"value": 20, "unit": "%"}
